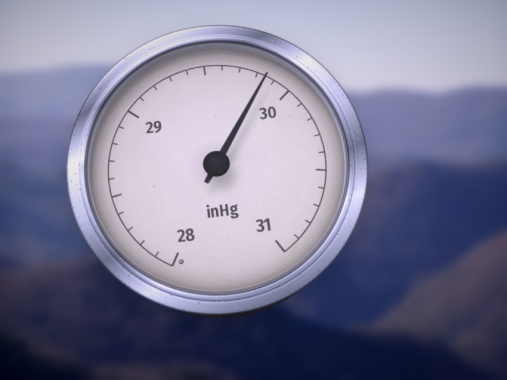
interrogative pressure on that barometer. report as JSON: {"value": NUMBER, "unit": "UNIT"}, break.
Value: {"value": 29.85, "unit": "inHg"}
